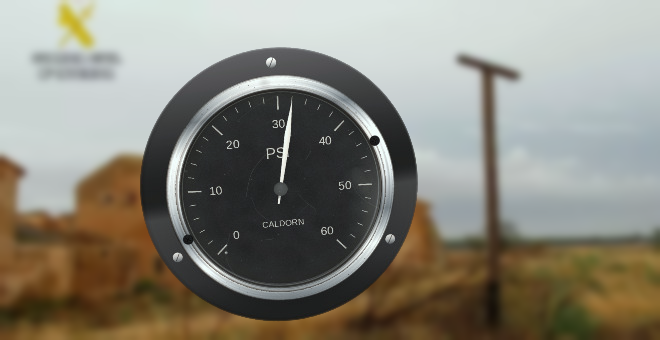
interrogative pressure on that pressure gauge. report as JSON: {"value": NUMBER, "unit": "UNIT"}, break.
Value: {"value": 32, "unit": "psi"}
